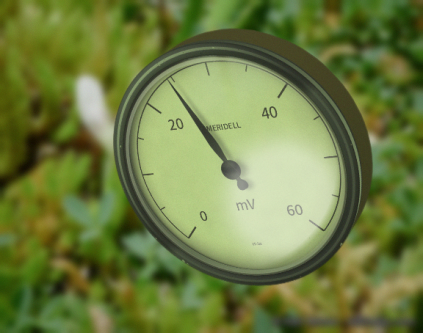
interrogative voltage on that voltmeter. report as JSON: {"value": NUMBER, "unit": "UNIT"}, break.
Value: {"value": 25, "unit": "mV"}
